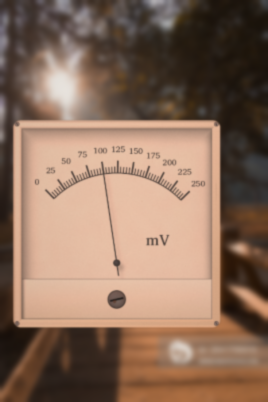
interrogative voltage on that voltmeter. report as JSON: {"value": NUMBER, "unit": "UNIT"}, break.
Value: {"value": 100, "unit": "mV"}
